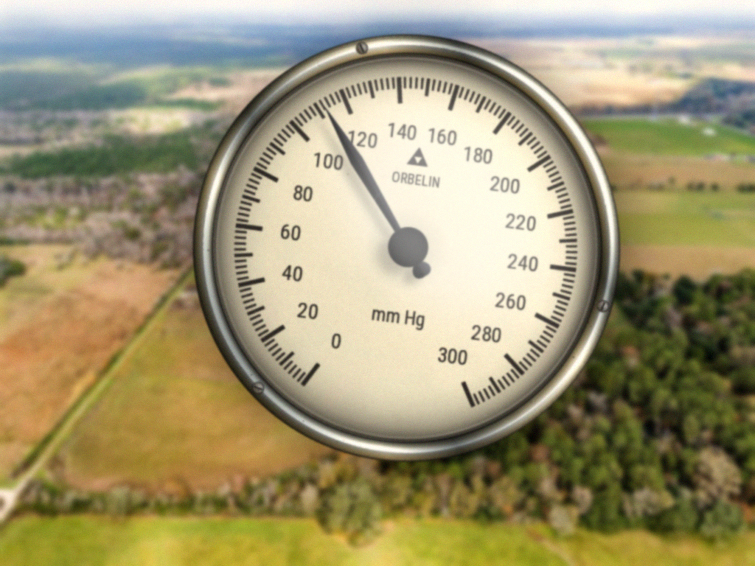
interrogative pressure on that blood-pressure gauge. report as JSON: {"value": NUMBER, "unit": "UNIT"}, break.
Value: {"value": 112, "unit": "mmHg"}
